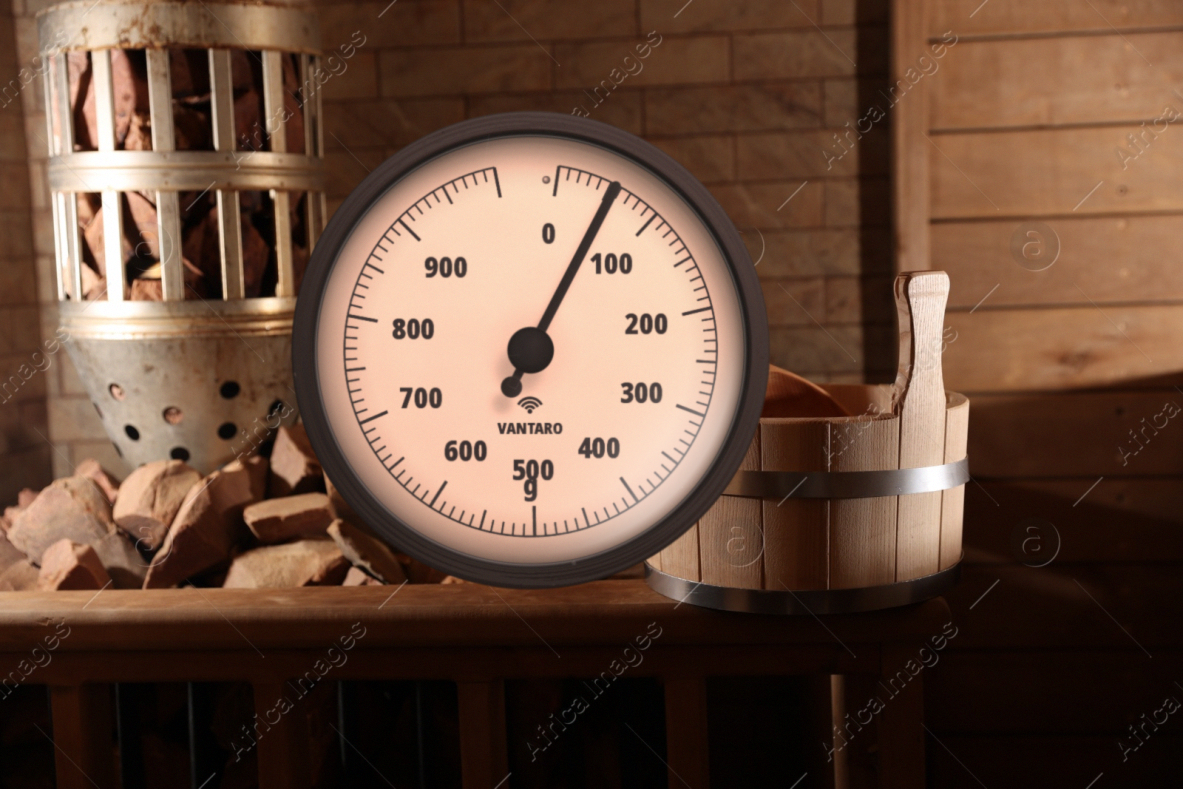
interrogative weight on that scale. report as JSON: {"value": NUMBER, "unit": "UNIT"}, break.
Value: {"value": 55, "unit": "g"}
